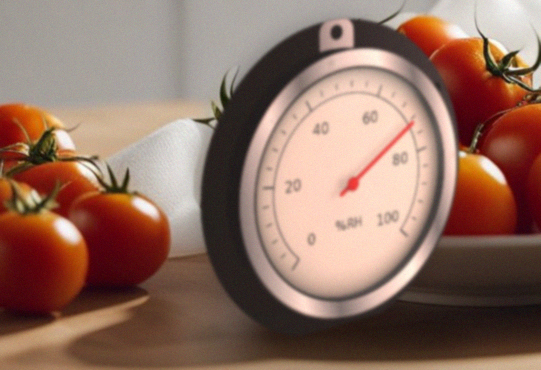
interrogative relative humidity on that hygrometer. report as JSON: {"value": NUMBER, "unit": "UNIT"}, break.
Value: {"value": 72, "unit": "%"}
